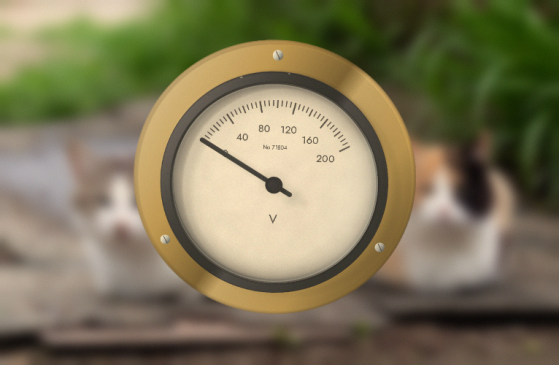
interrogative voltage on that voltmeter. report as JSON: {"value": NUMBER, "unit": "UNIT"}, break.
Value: {"value": 0, "unit": "V"}
